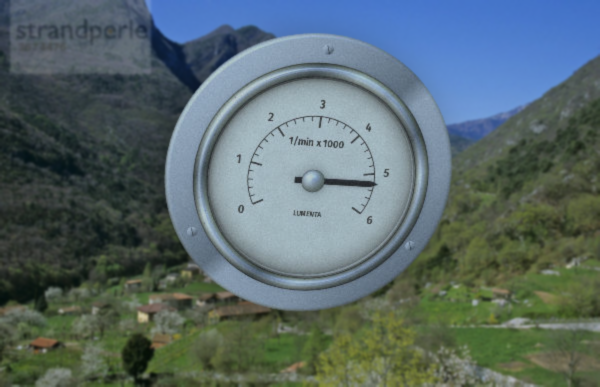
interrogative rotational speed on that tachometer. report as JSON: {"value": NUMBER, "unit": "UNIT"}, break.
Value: {"value": 5200, "unit": "rpm"}
